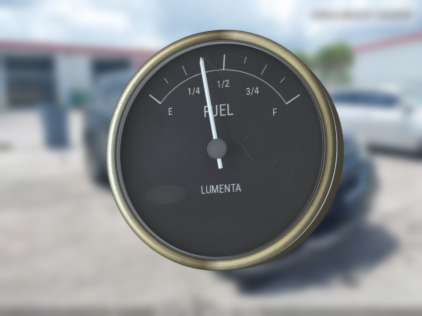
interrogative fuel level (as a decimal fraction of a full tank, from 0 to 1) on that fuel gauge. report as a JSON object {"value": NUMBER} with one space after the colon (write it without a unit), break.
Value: {"value": 0.375}
